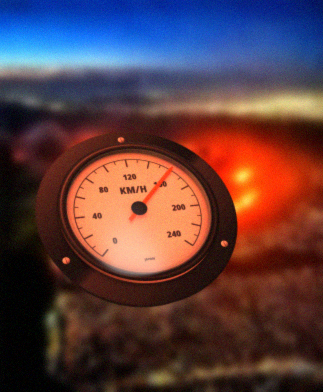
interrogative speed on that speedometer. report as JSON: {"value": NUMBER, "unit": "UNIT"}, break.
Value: {"value": 160, "unit": "km/h"}
